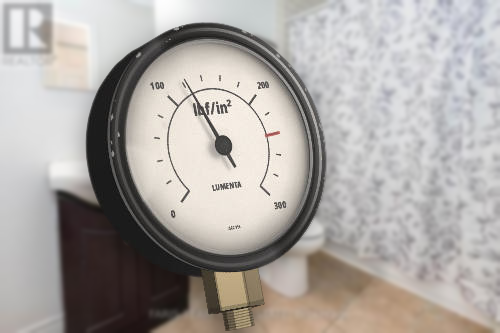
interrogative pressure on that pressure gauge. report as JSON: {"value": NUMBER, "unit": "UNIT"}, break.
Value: {"value": 120, "unit": "psi"}
